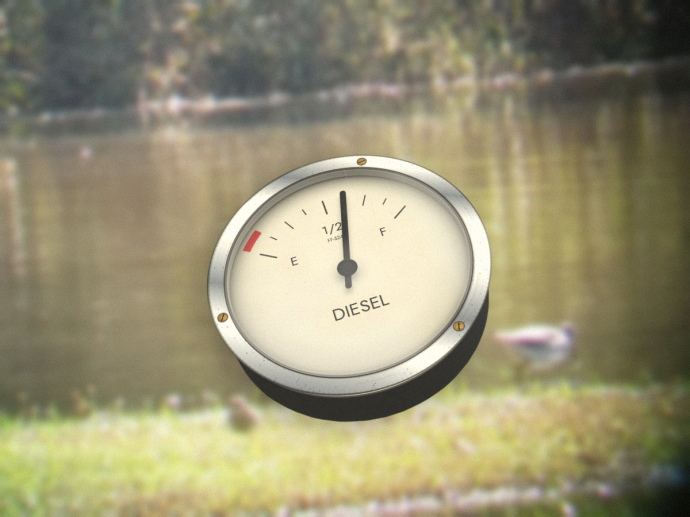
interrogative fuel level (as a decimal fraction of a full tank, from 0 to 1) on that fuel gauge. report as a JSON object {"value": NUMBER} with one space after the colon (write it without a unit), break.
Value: {"value": 0.625}
